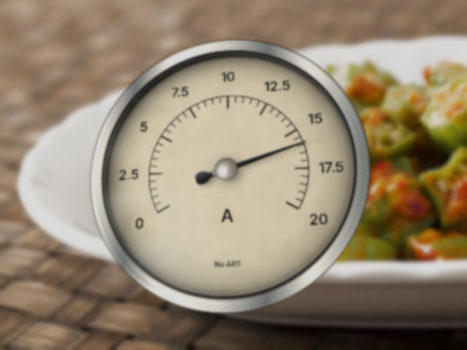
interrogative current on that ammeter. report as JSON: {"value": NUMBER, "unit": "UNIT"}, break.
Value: {"value": 16, "unit": "A"}
